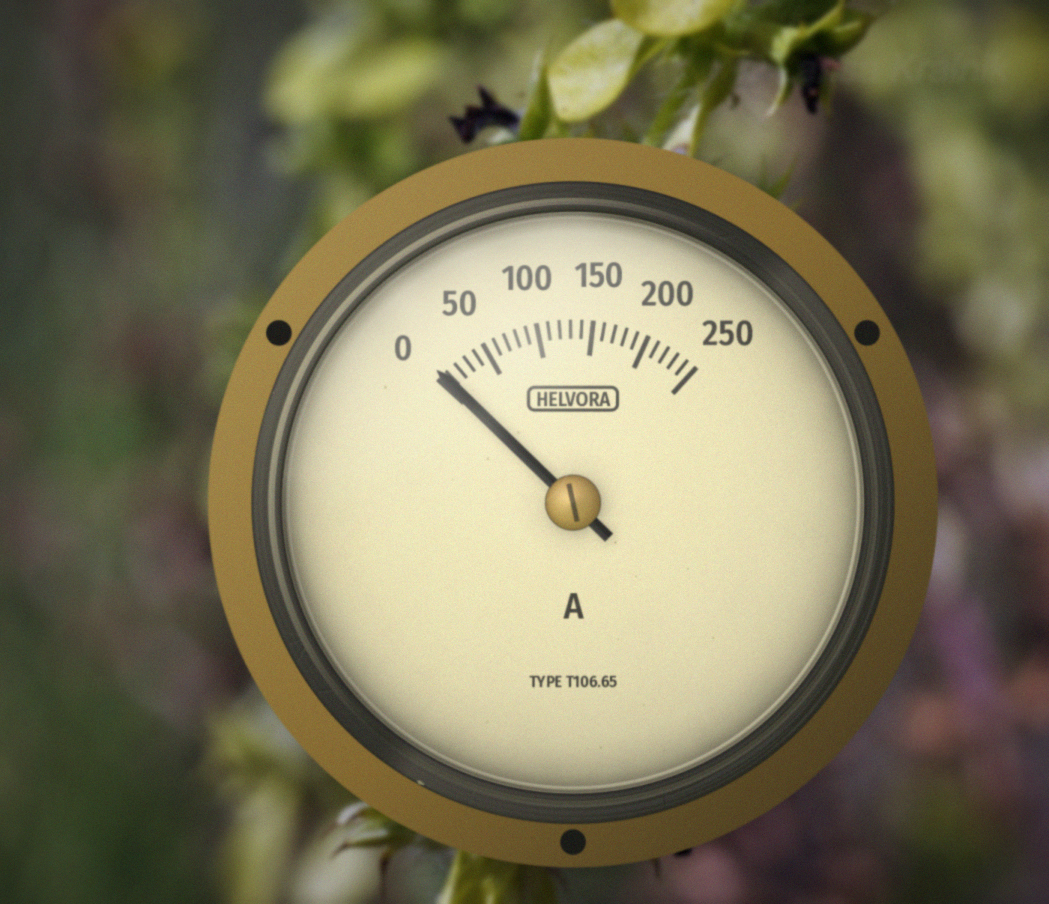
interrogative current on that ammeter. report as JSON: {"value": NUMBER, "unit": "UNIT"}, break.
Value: {"value": 5, "unit": "A"}
